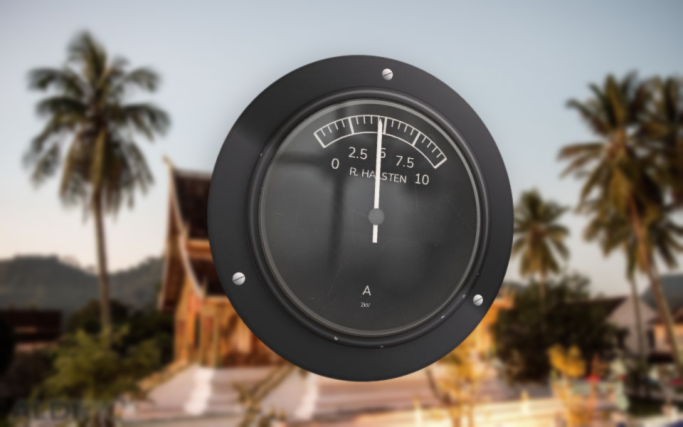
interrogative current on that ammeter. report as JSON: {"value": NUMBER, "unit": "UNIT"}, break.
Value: {"value": 4.5, "unit": "A"}
